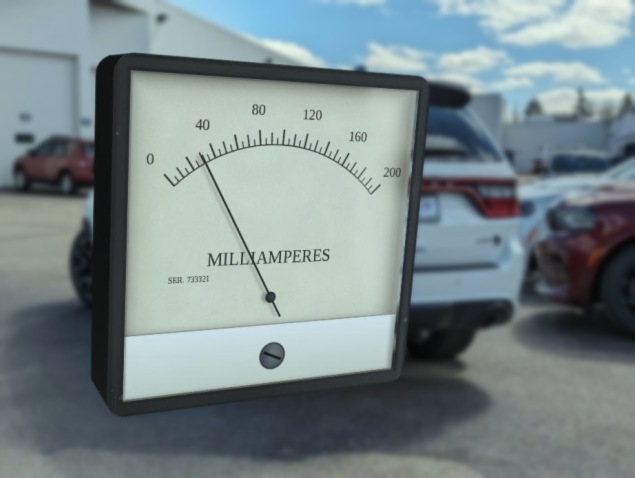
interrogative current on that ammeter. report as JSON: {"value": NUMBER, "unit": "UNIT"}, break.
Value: {"value": 30, "unit": "mA"}
